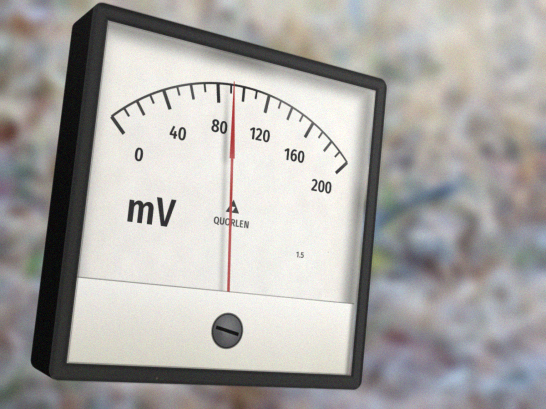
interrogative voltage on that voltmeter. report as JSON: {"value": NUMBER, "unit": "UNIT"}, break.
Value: {"value": 90, "unit": "mV"}
